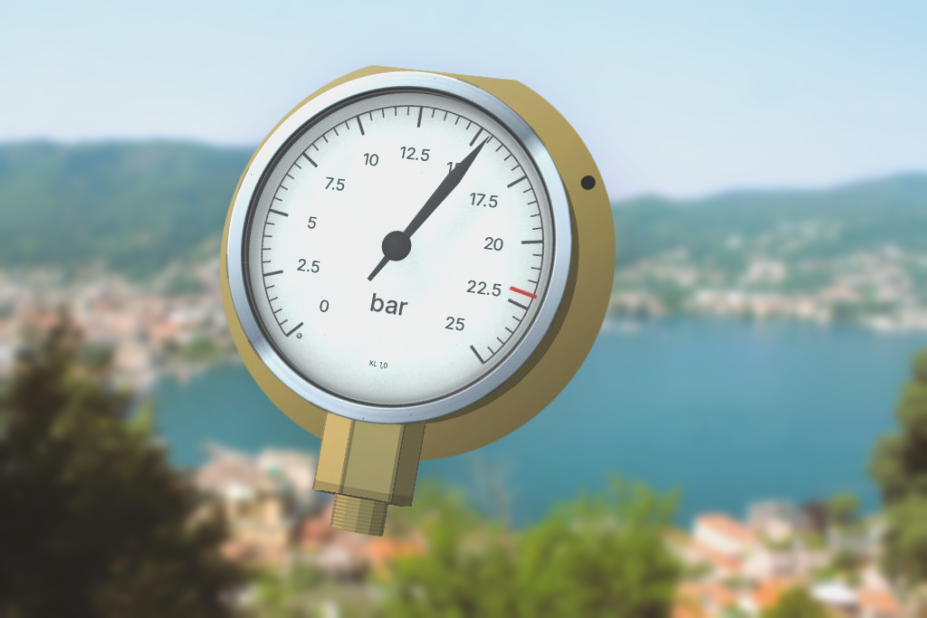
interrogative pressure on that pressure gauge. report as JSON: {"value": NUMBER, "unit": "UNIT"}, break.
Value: {"value": 15.5, "unit": "bar"}
